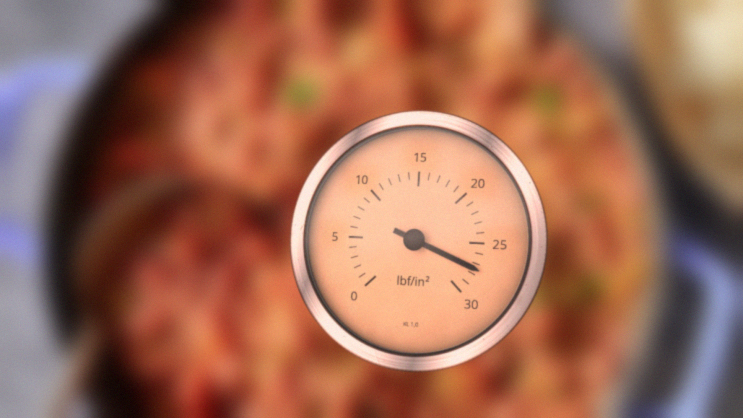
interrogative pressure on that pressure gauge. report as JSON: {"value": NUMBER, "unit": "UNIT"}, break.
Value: {"value": 27.5, "unit": "psi"}
